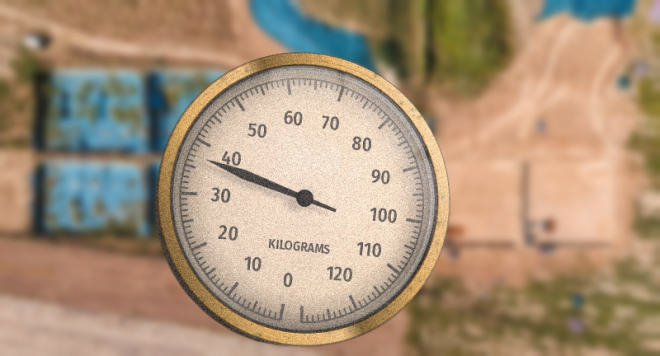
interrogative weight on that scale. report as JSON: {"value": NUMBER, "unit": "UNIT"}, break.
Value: {"value": 37, "unit": "kg"}
